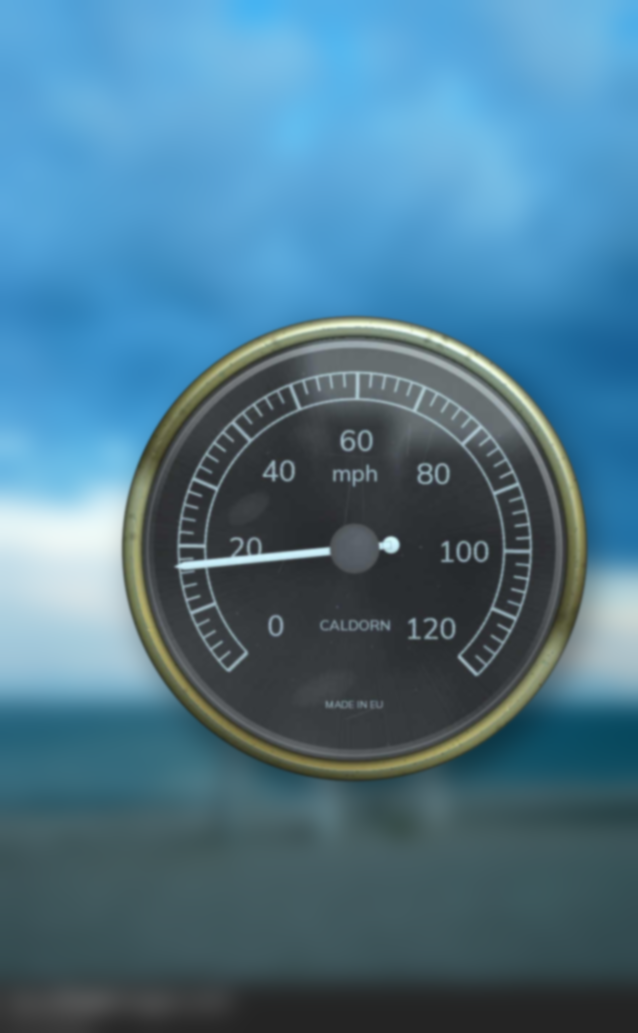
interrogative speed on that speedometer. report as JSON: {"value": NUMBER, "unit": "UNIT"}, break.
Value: {"value": 17, "unit": "mph"}
